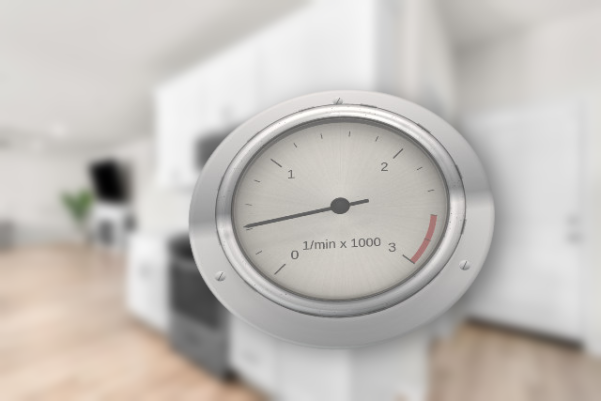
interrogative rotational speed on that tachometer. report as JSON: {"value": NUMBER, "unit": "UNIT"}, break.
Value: {"value": 400, "unit": "rpm"}
